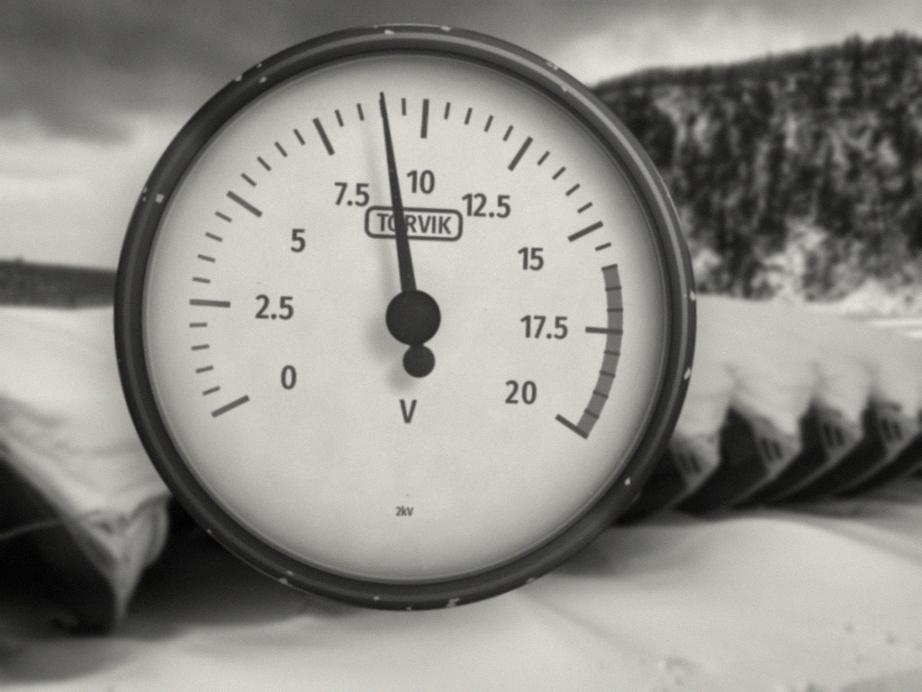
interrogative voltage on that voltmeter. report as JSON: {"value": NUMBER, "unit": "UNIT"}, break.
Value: {"value": 9, "unit": "V"}
